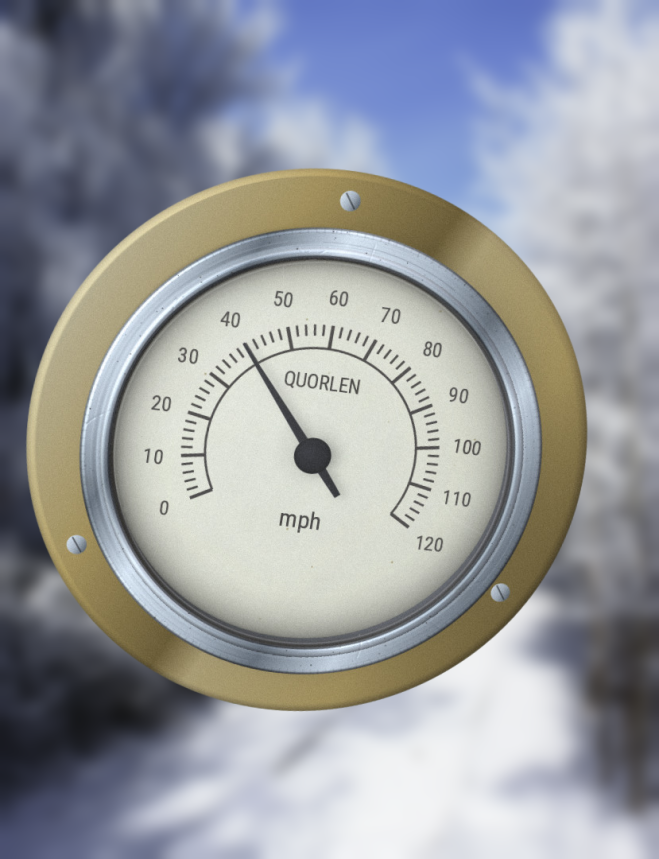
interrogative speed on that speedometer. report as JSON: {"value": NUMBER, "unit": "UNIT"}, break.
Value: {"value": 40, "unit": "mph"}
